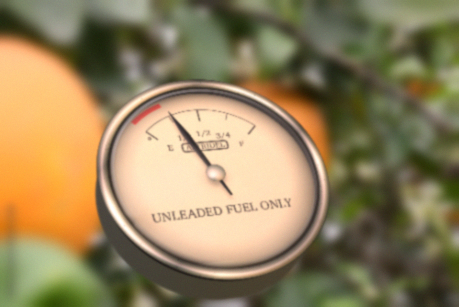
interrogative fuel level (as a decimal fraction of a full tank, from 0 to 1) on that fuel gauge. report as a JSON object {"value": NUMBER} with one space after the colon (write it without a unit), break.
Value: {"value": 0.25}
